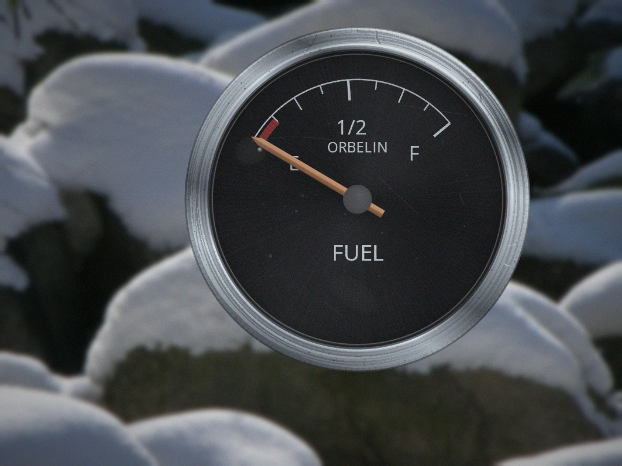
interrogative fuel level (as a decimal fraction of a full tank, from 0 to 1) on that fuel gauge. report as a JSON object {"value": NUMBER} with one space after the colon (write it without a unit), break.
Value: {"value": 0}
